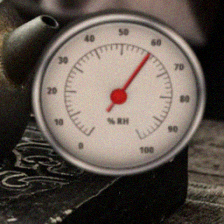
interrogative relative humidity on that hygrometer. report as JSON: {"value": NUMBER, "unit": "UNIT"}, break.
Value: {"value": 60, "unit": "%"}
